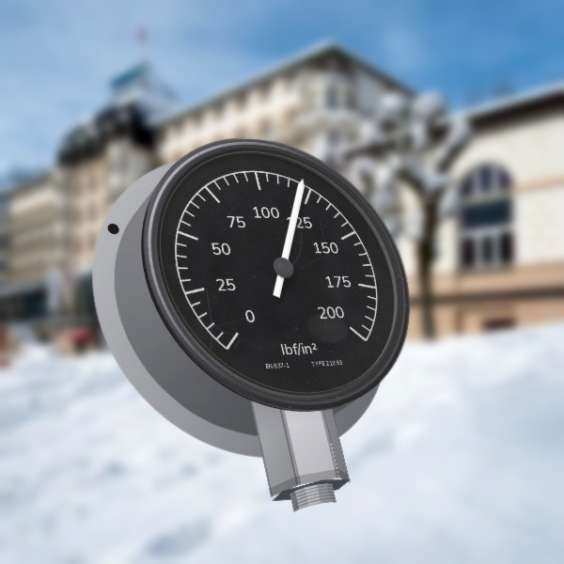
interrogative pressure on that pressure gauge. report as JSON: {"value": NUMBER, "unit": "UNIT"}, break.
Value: {"value": 120, "unit": "psi"}
